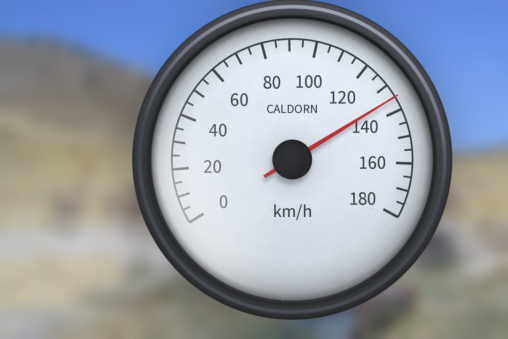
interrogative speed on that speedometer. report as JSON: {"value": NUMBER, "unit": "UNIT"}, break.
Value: {"value": 135, "unit": "km/h"}
